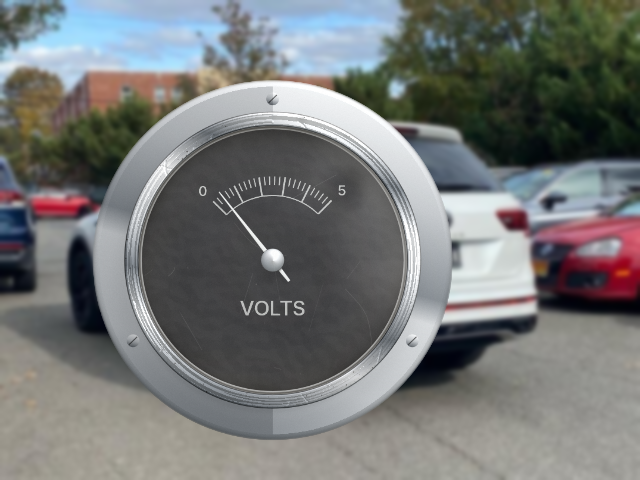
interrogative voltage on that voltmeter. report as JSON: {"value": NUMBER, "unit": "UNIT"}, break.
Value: {"value": 0.4, "unit": "V"}
